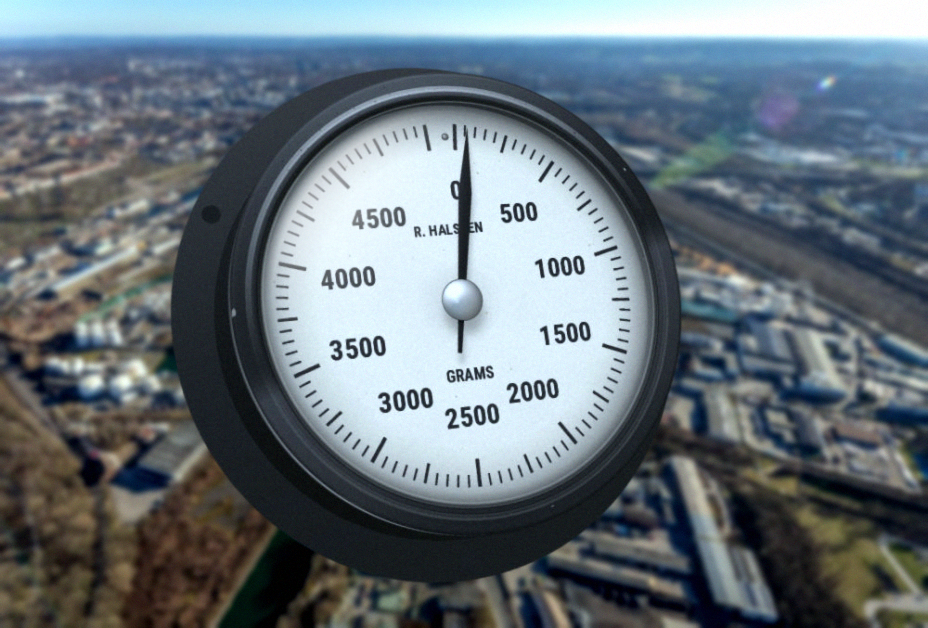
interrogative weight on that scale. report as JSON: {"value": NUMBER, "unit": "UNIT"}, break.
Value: {"value": 50, "unit": "g"}
